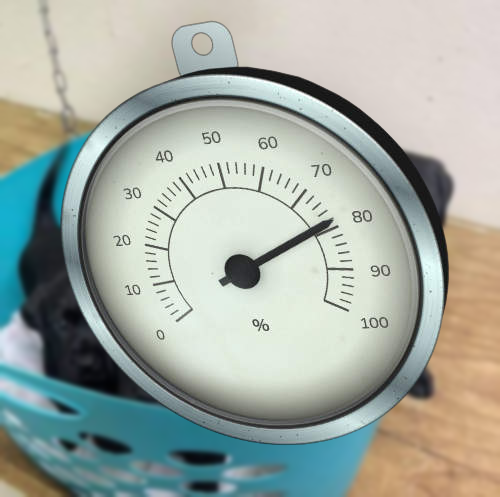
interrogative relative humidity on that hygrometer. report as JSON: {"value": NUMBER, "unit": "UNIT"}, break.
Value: {"value": 78, "unit": "%"}
